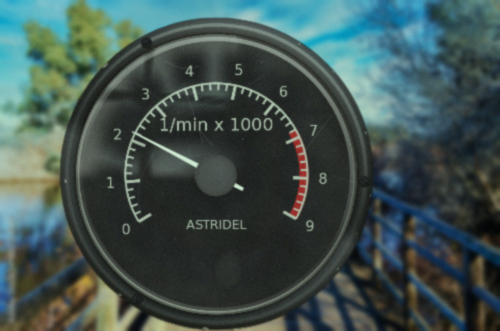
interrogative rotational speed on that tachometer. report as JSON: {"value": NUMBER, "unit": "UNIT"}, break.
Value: {"value": 2200, "unit": "rpm"}
